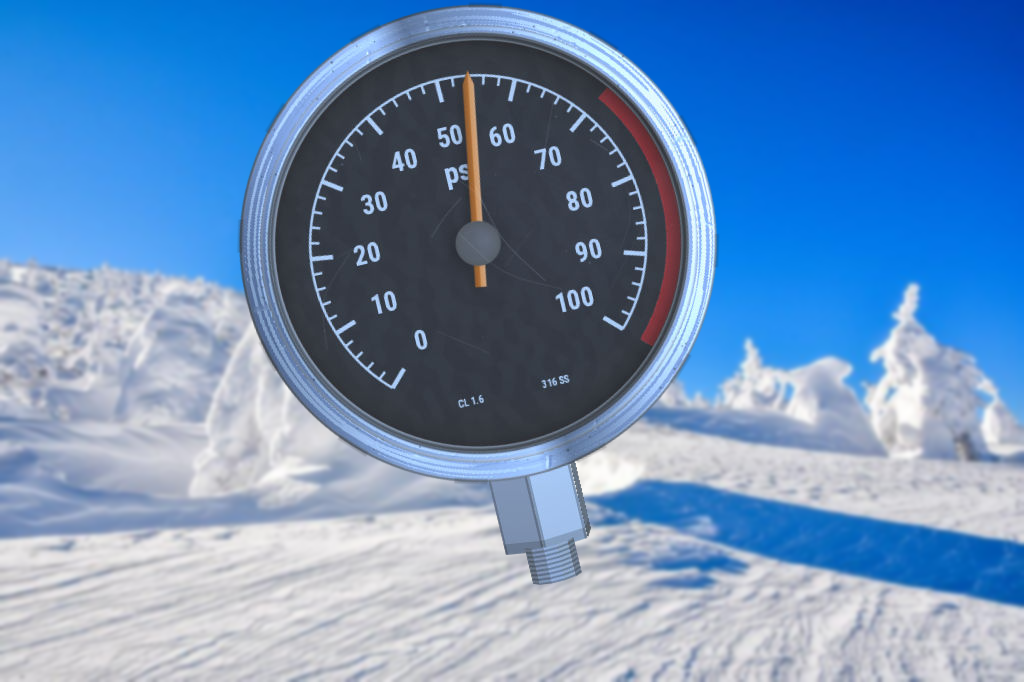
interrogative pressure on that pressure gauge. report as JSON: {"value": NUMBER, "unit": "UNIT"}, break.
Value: {"value": 54, "unit": "psi"}
